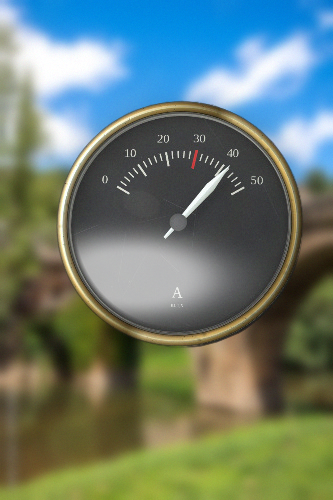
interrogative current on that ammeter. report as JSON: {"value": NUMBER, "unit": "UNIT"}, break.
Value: {"value": 42, "unit": "A"}
